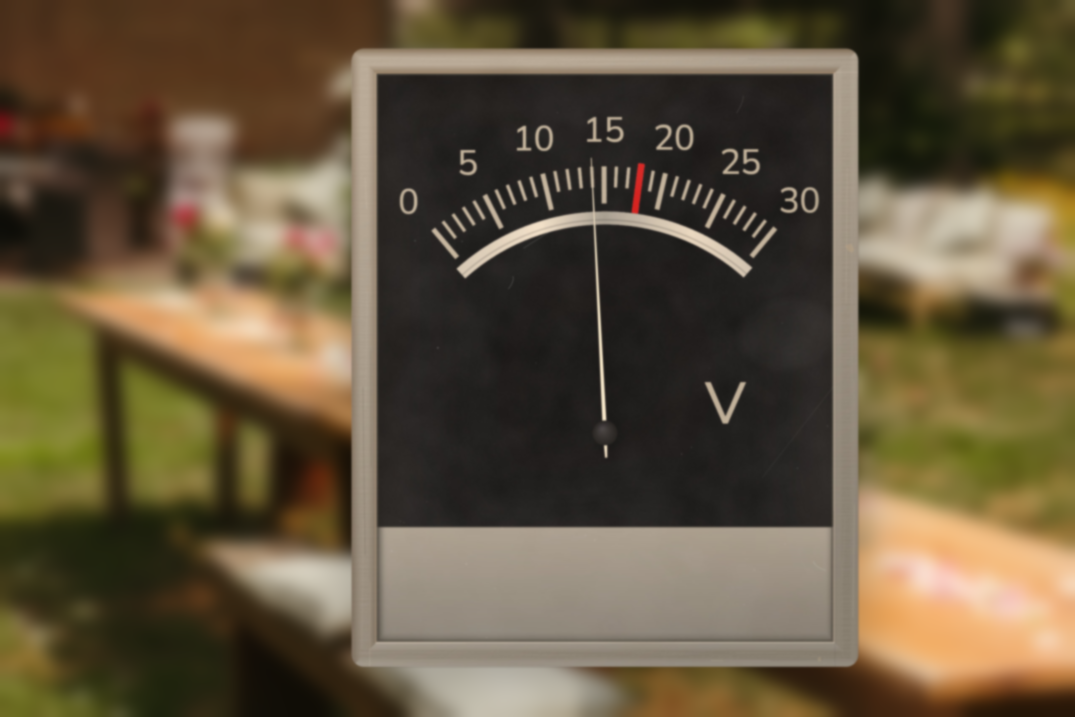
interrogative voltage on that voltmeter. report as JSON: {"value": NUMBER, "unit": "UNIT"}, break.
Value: {"value": 14, "unit": "V"}
